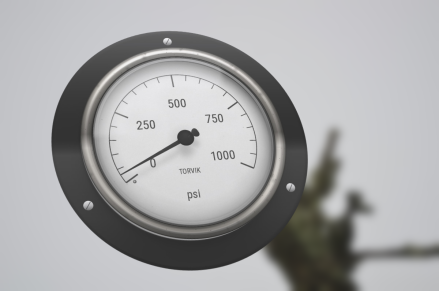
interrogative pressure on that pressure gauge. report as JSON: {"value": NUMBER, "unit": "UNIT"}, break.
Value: {"value": 25, "unit": "psi"}
